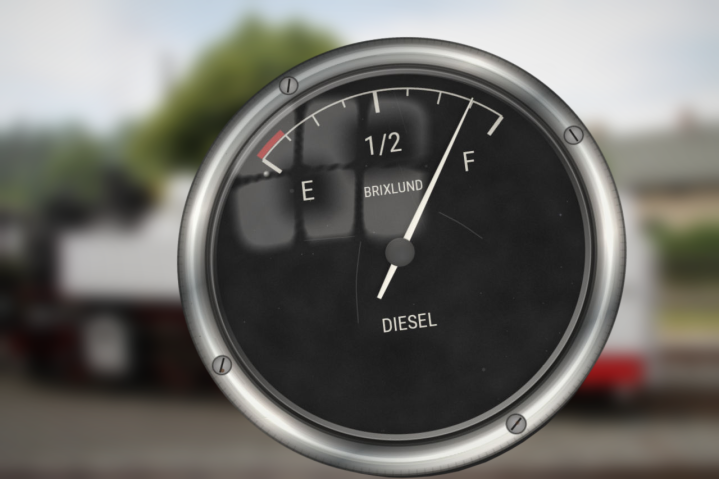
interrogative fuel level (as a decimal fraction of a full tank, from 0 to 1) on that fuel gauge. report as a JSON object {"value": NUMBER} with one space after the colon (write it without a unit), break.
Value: {"value": 0.875}
